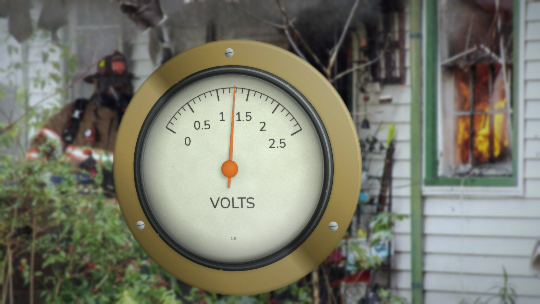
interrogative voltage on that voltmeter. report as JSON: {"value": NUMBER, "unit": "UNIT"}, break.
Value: {"value": 1.3, "unit": "V"}
